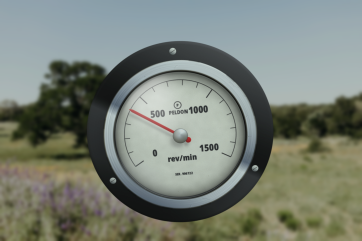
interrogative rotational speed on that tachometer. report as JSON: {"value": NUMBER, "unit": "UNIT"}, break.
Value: {"value": 400, "unit": "rpm"}
